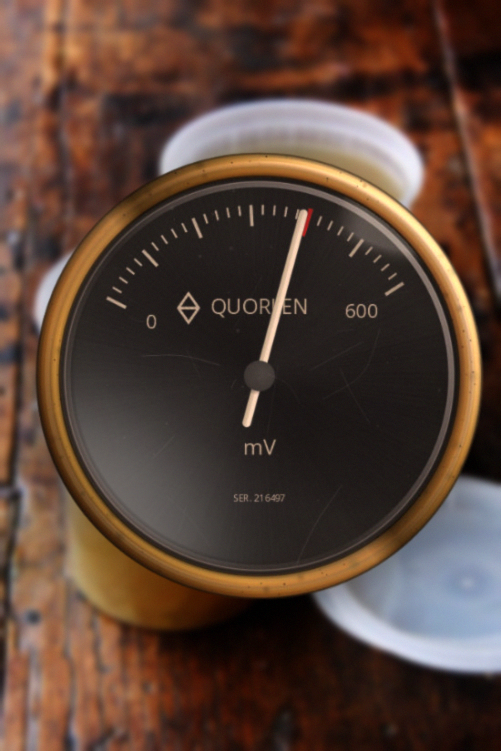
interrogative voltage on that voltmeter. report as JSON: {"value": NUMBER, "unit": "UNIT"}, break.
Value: {"value": 390, "unit": "mV"}
